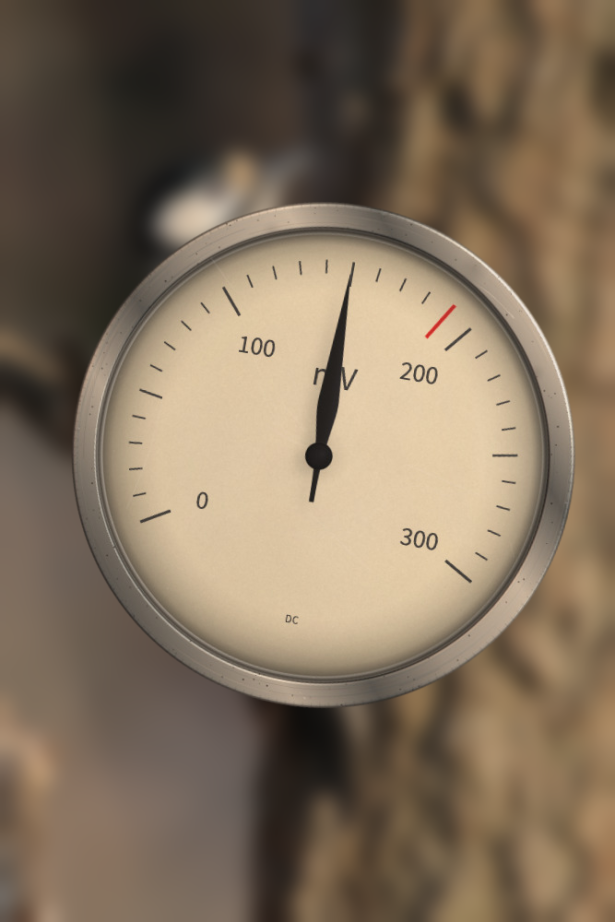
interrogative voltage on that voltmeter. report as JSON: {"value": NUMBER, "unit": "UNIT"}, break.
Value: {"value": 150, "unit": "mV"}
